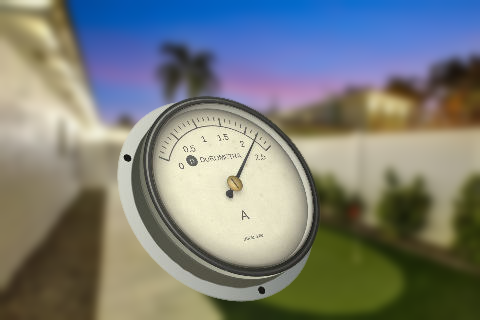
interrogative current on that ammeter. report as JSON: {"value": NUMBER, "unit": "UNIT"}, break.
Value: {"value": 2.2, "unit": "A"}
